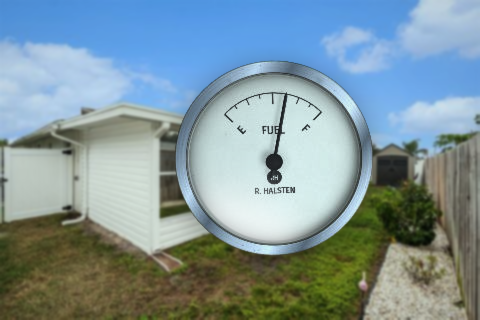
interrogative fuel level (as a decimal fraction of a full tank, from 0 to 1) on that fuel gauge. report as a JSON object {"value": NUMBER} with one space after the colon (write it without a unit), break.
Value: {"value": 0.625}
